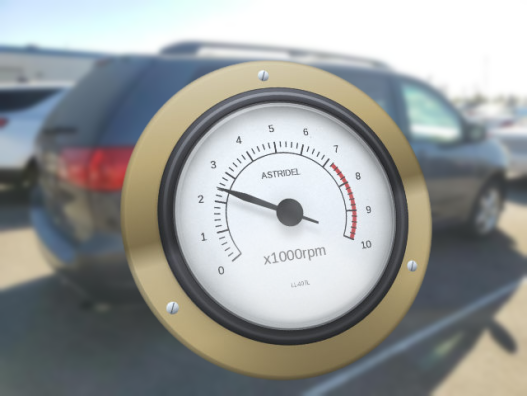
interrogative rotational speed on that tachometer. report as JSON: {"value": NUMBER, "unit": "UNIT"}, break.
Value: {"value": 2400, "unit": "rpm"}
